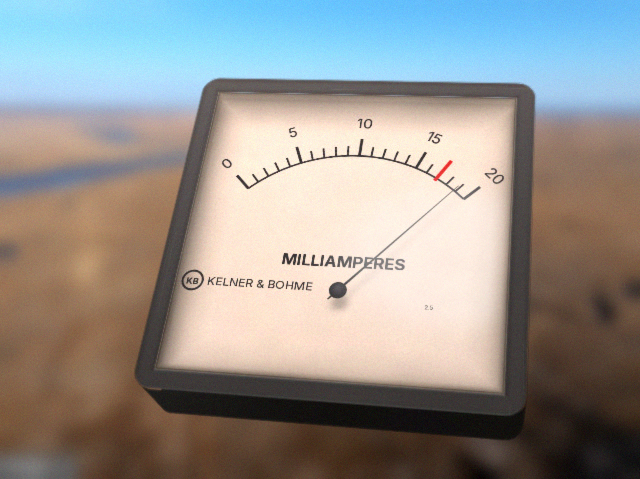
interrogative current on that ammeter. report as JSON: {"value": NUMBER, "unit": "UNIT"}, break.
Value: {"value": 19, "unit": "mA"}
